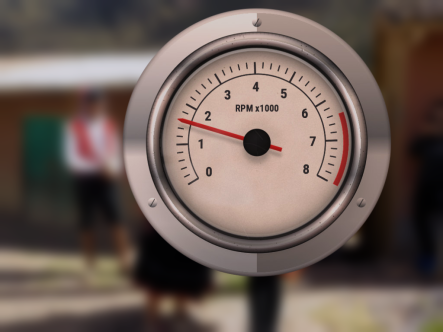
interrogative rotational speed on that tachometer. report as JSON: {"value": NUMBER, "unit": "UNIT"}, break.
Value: {"value": 1600, "unit": "rpm"}
